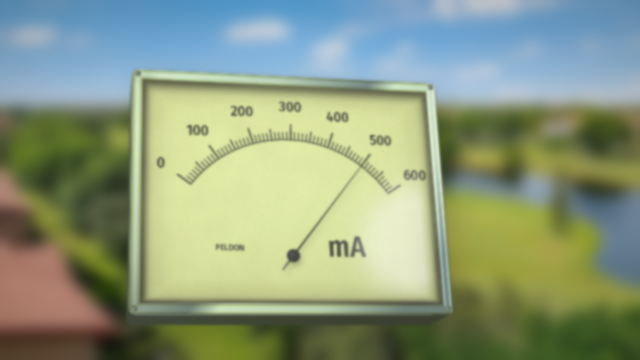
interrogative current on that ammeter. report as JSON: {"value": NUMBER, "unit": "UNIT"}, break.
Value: {"value": 500, "unit": "mA"}
